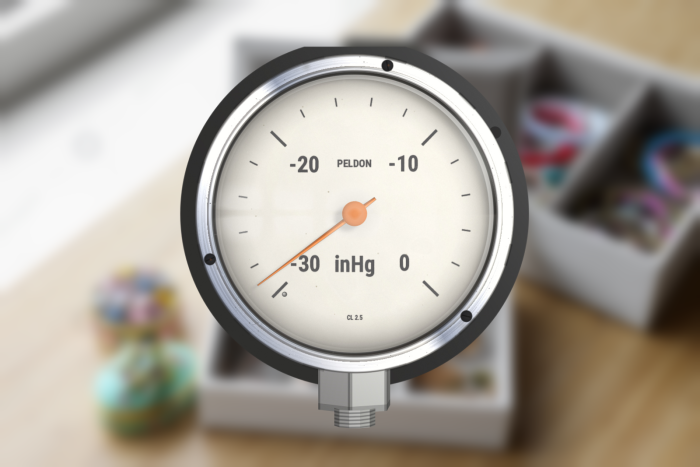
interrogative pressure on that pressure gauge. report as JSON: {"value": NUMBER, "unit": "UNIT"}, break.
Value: {"value": -29, "unit": "inHg"}
